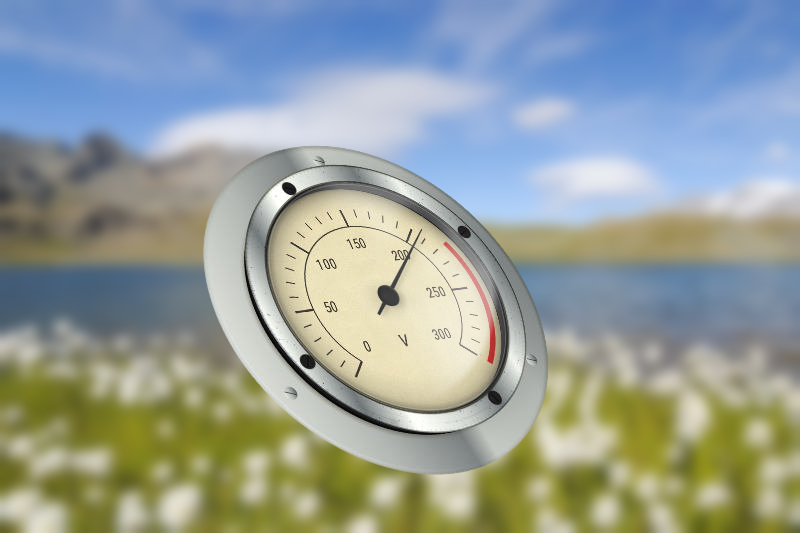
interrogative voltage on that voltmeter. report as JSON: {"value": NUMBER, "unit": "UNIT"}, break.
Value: {"value": 205, "unit": "V"}
